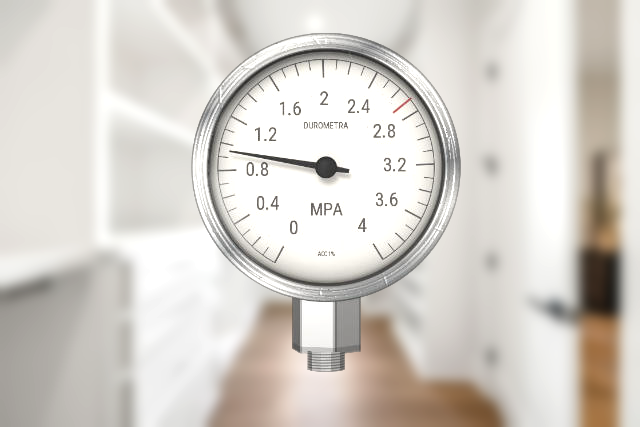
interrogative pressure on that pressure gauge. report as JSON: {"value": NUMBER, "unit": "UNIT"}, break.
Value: {"value": 0.95, "unit": "MPa"}
